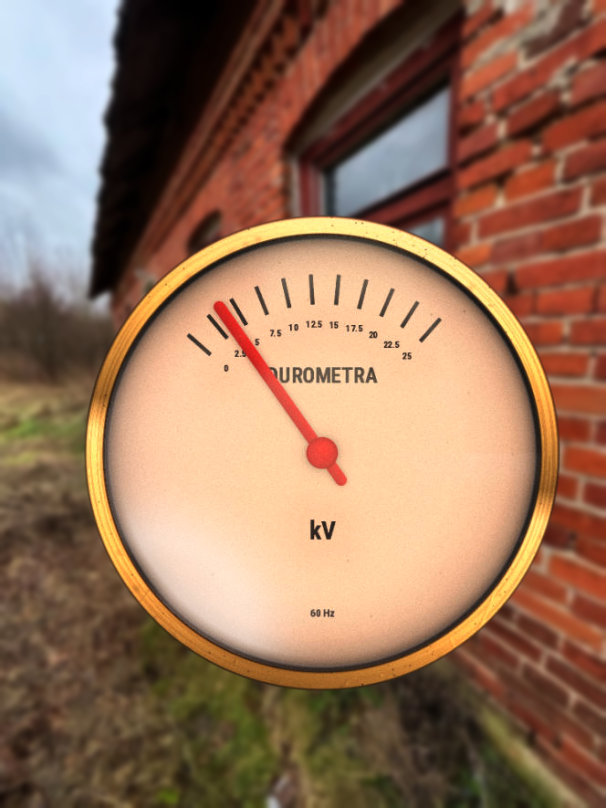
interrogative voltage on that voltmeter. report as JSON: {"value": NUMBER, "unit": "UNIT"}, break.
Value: {"value": 3.75, "unit": "kV"}
